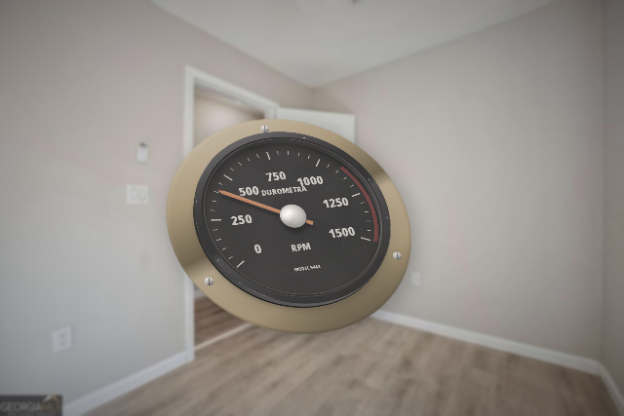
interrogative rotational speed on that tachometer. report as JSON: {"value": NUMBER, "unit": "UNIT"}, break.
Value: {"value": 400, "unit": "rpm"}
